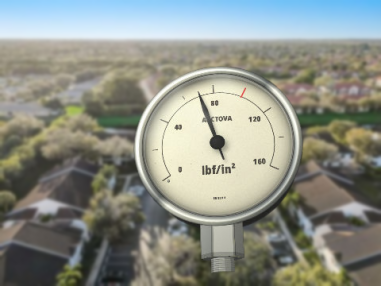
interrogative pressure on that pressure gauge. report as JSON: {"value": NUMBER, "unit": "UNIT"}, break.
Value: {"value": 70, "unit": "psi"}
